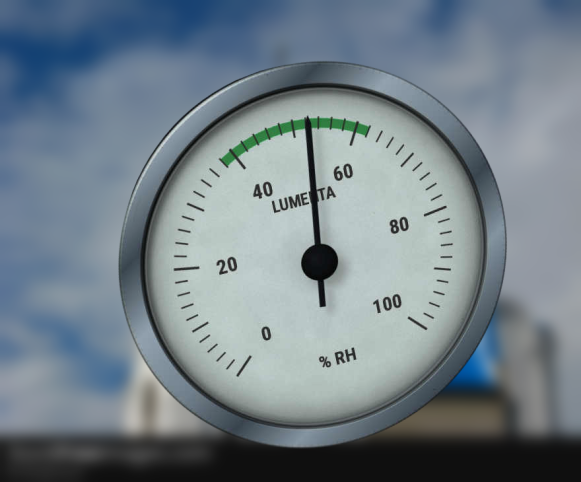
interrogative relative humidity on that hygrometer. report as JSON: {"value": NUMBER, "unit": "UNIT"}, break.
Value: {"value": 52, "unit": "%"}
